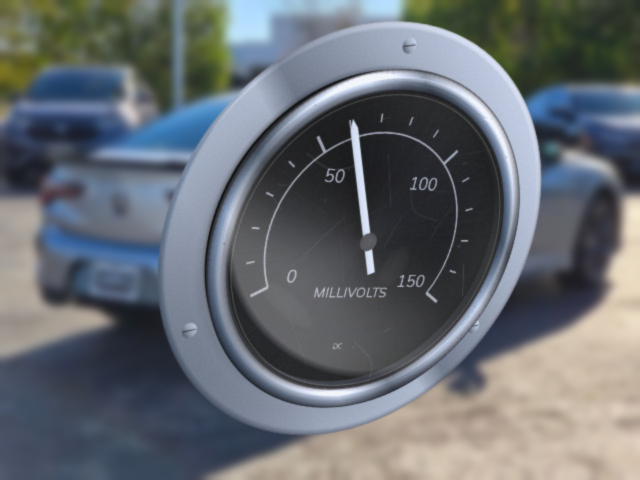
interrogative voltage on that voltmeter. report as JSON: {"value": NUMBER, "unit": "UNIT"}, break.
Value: {"value": 60, "unit": "mV"}
